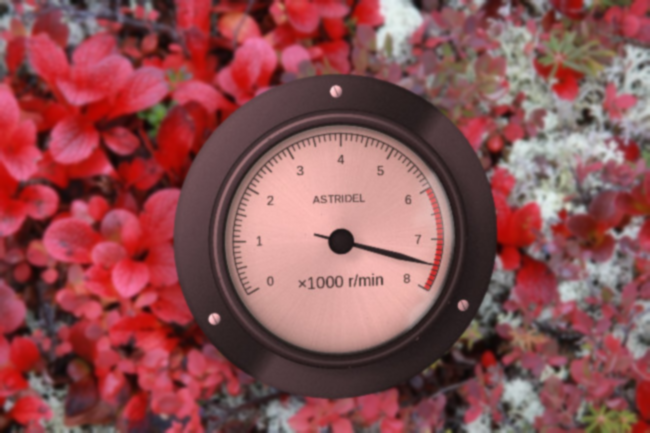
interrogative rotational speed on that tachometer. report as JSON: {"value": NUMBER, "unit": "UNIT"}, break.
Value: {"value": 7500, "unit": "rpm"}
